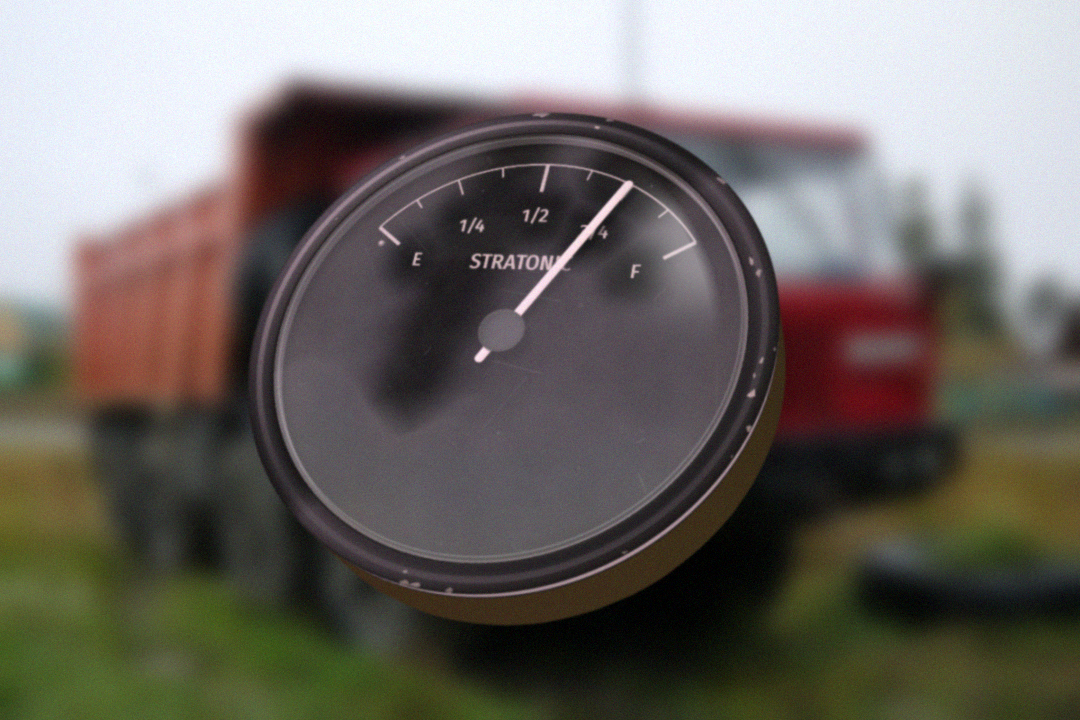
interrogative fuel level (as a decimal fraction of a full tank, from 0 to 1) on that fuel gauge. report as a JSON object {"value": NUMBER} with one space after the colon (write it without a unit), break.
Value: {"value": 0.75}
